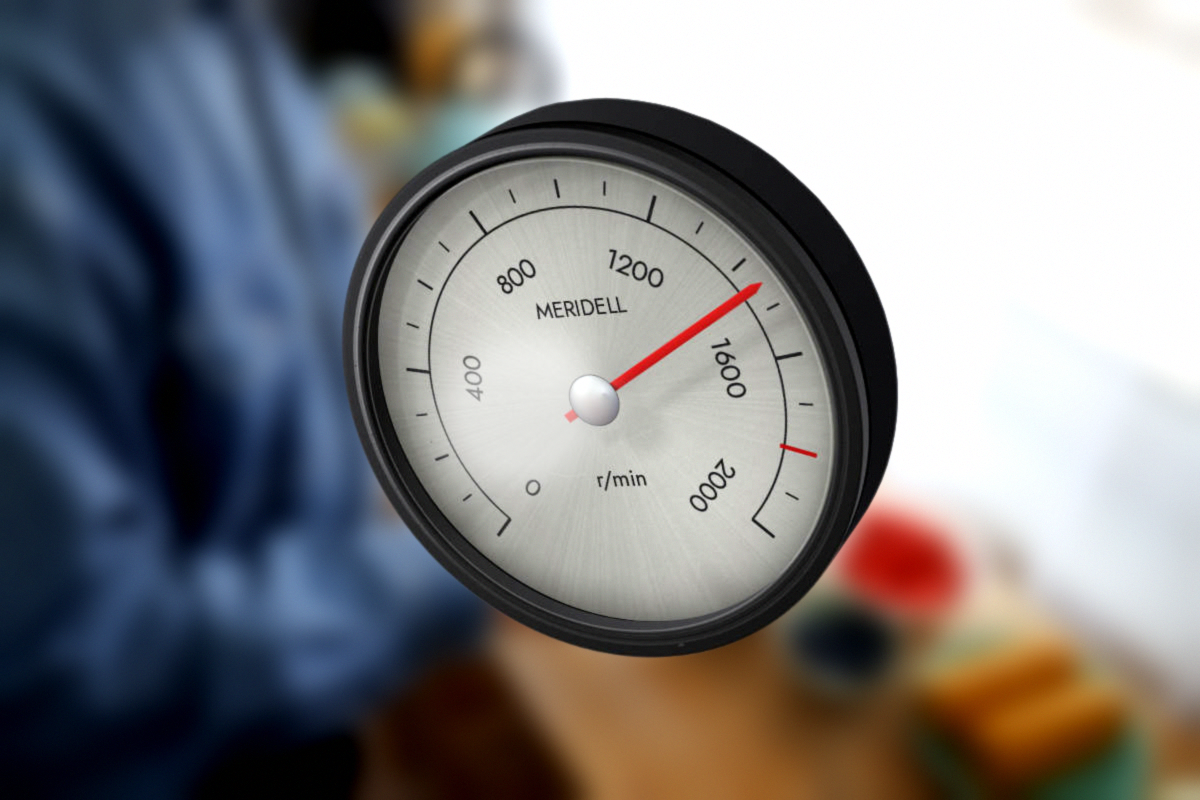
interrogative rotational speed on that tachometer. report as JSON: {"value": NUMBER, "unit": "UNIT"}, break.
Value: {"value": 1450, "unit": "rpm"}
